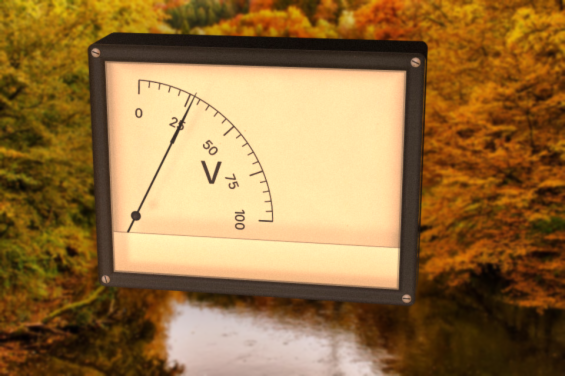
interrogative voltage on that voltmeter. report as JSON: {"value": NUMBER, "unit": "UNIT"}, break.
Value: {"value": 27.5, "unit": "V"}
